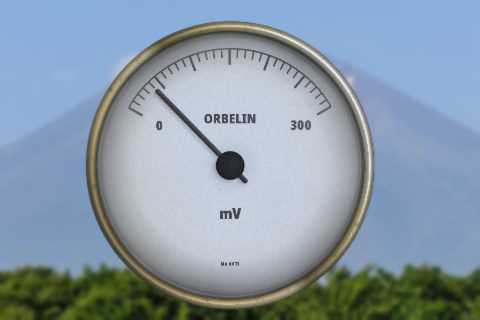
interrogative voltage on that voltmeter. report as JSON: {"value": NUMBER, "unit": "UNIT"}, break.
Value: {"value": 40, "unit": "mV"}
